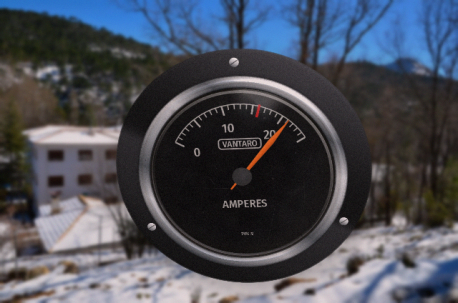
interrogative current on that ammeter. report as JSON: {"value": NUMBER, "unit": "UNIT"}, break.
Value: {"value": 21, "unit": "A"}
